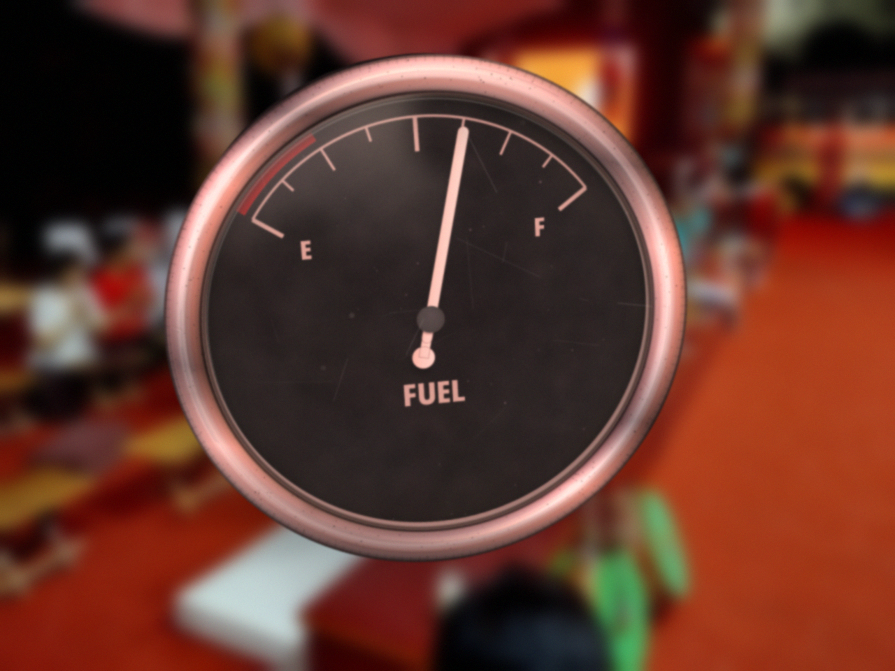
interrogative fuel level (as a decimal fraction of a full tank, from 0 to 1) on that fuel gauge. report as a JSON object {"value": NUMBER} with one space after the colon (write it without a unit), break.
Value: {"value": 0.625}
